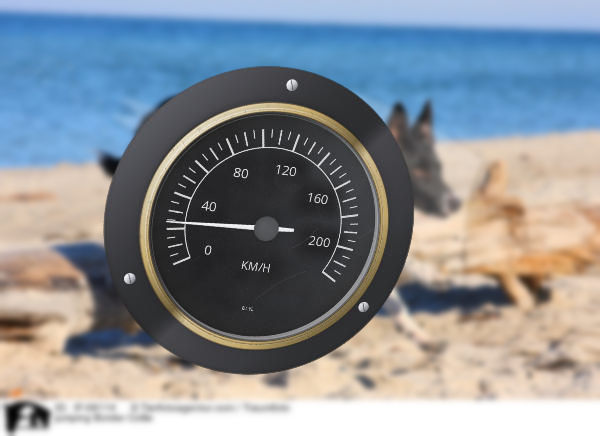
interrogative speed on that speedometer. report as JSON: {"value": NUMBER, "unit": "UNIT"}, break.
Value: {"value": 25, "unit": "km/h"}
